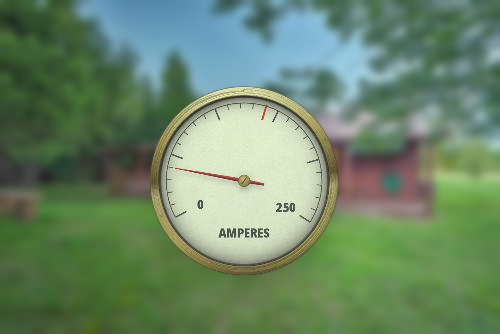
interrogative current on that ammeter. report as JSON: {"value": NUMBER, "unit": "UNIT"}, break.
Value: {"value": 40, "unit": "A"}
